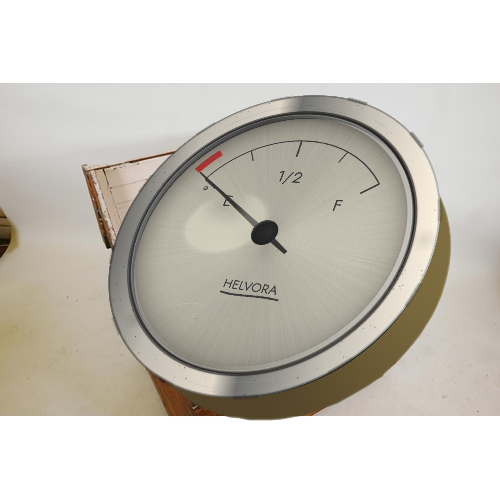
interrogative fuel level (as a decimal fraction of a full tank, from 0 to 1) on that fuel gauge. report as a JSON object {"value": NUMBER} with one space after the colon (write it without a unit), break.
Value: {"value": 0}
